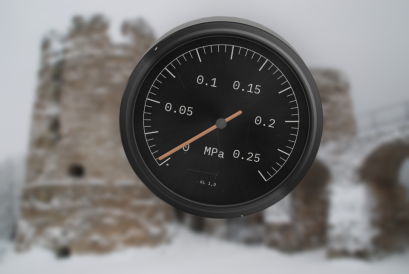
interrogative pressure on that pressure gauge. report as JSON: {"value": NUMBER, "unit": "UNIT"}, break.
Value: {"value": 0.005, "unit": "MPa"}
